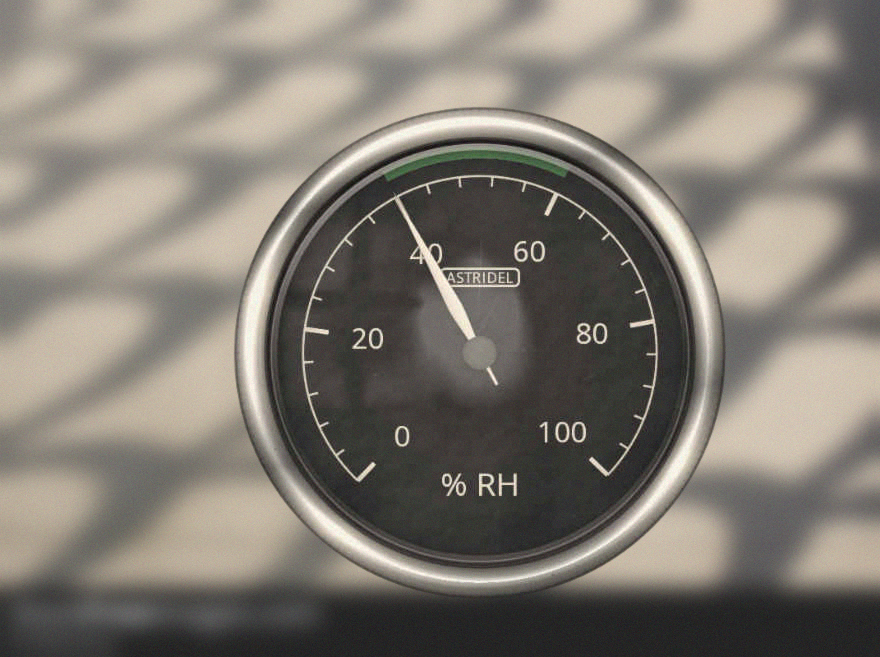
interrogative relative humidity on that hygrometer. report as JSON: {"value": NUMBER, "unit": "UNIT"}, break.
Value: {"value": 40, "unit": "%"}
